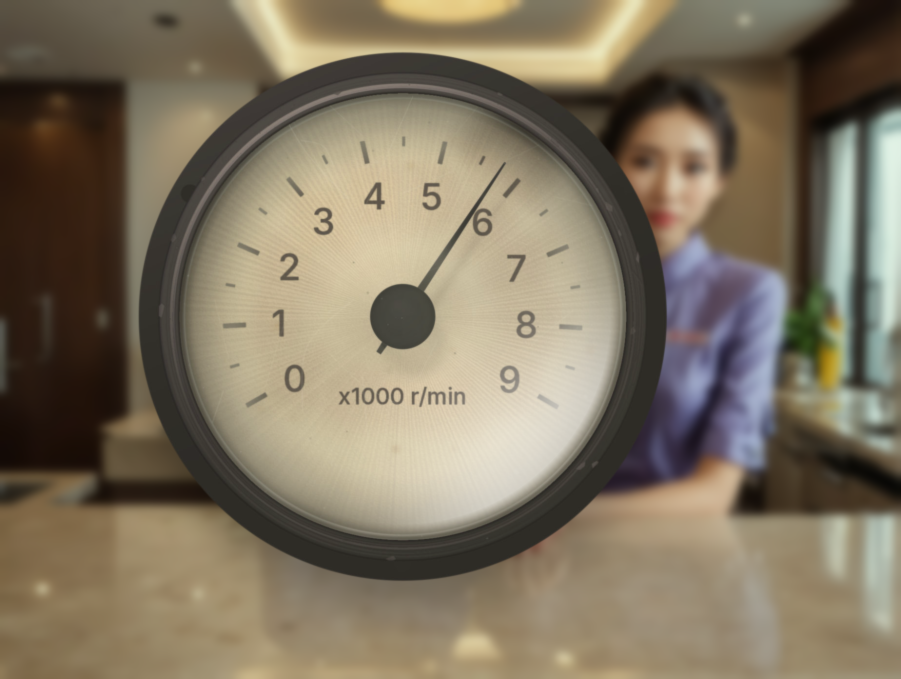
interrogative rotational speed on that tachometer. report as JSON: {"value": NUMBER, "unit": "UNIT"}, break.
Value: {"value": 5750, "unit": "rpm"}
